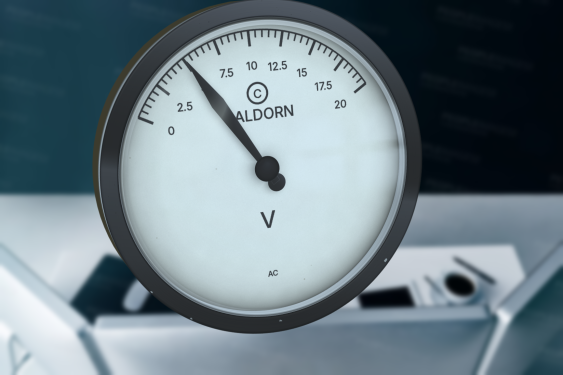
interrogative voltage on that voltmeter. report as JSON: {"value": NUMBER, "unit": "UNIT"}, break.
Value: {"value": 5, "unit": "V"}
